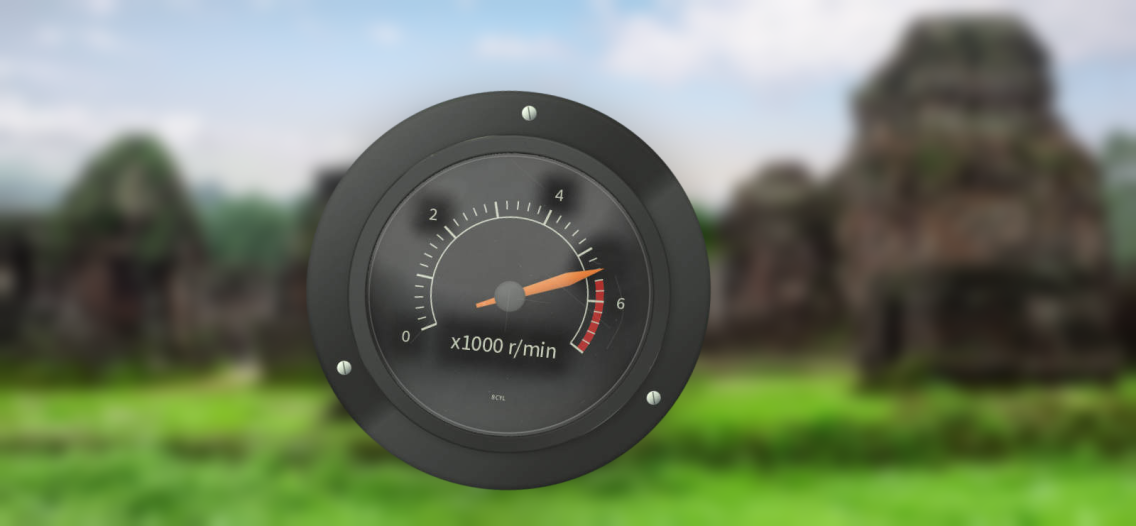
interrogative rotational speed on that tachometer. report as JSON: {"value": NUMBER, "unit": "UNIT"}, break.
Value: {"value": 5400, "unit": "rpm"}
